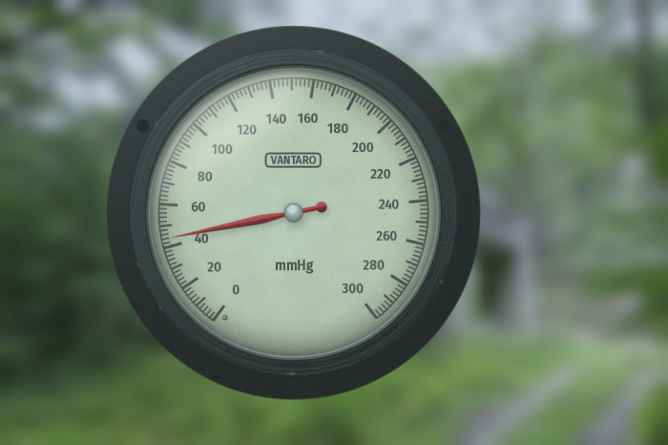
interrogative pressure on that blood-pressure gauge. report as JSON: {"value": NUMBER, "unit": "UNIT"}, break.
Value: {"value": 44, "unit": "mmHg"}
